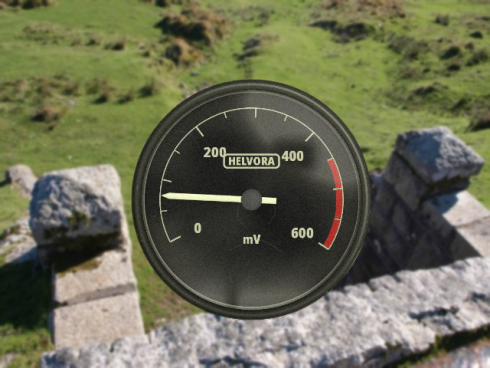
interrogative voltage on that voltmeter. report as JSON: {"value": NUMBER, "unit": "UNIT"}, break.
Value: {"value": 75, "unit": "mV"}
